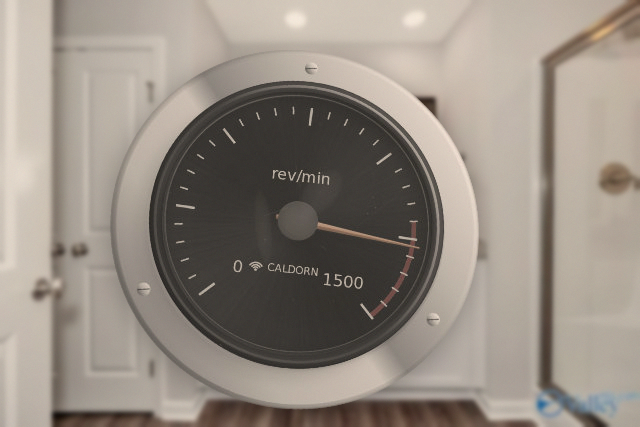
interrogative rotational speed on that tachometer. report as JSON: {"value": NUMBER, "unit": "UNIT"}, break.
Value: {"value": 1275, "unit": "rpm"}
